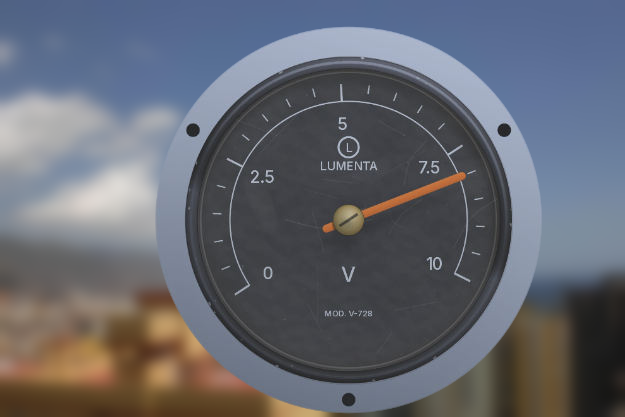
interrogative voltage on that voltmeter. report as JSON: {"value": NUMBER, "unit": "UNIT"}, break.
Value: {"value": 8, "unit": "V"}
